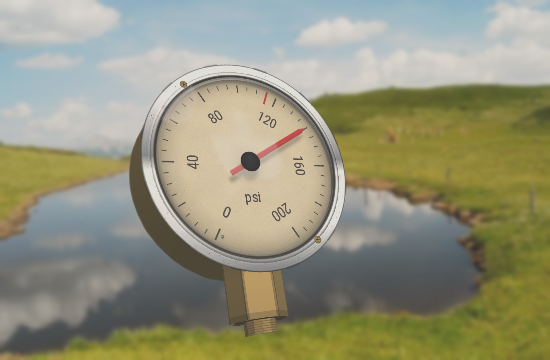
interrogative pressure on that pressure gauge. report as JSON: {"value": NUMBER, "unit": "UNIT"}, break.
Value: {"value": 140, "unit": "psi"}
